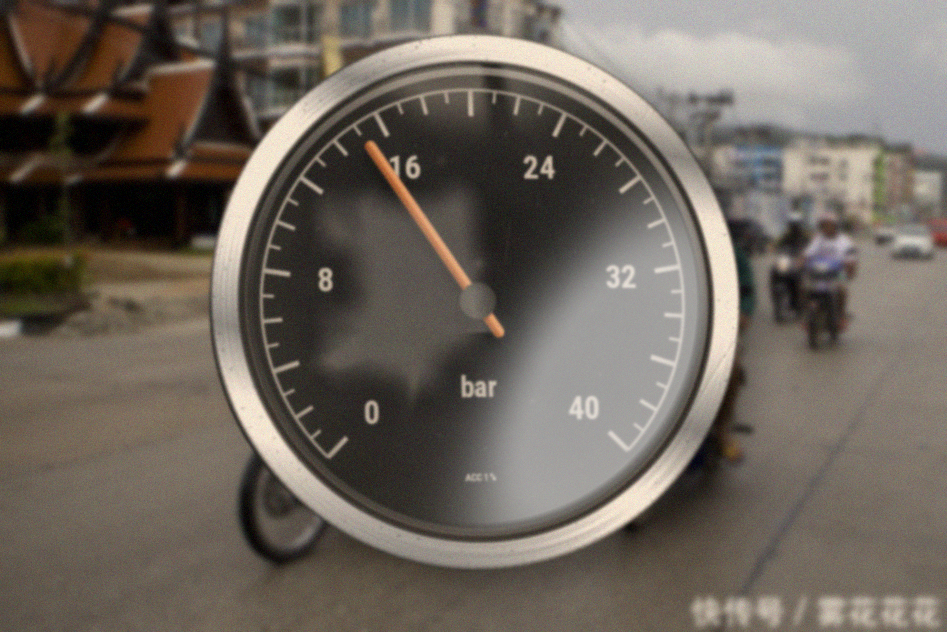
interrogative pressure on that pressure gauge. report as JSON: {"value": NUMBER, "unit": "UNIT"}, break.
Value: {"value": 15, "unit": "bar"}
